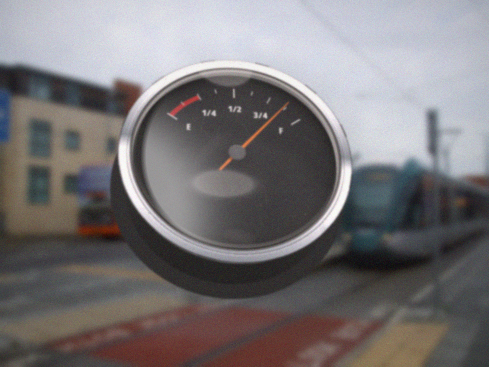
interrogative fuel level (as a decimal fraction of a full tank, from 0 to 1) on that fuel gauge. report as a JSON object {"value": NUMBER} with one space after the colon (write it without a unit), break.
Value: {"value": 0.875}
